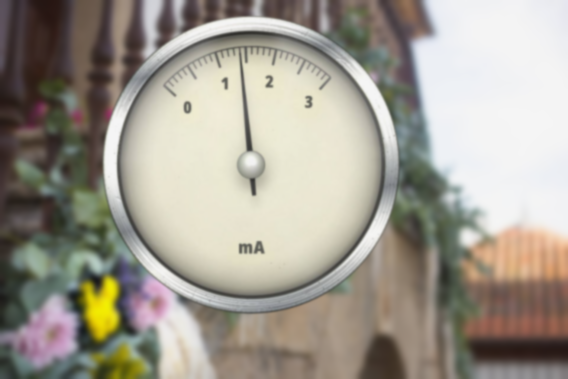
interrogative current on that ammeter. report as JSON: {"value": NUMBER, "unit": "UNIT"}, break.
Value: {"value": 1.4, "unit": "mA"}
